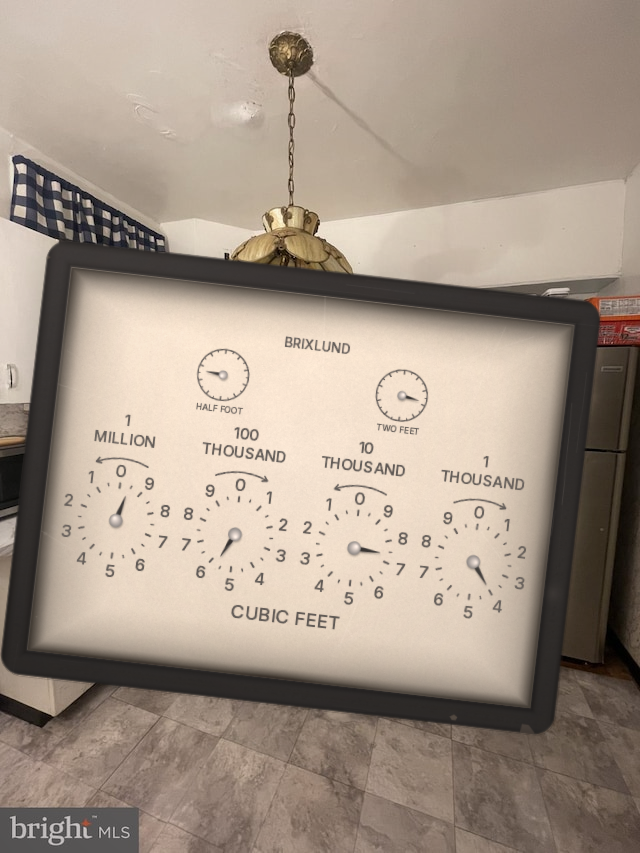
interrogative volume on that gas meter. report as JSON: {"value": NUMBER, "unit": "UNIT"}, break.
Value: {"value": 957400, "unit": "ft³"}
